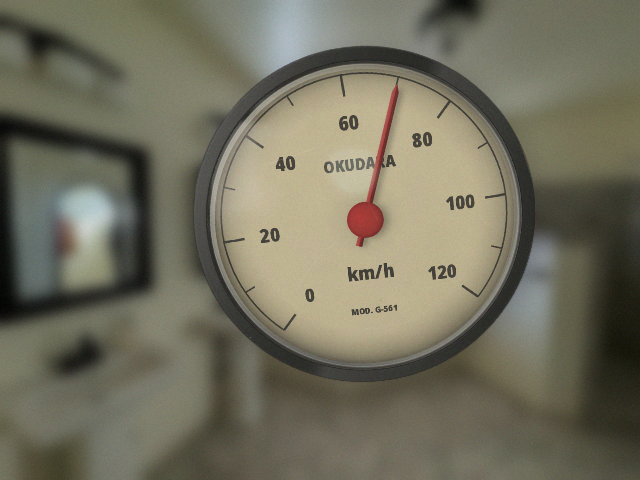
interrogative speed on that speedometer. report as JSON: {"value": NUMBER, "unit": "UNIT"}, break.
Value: {"value": 70, "unit": "km/h"}
